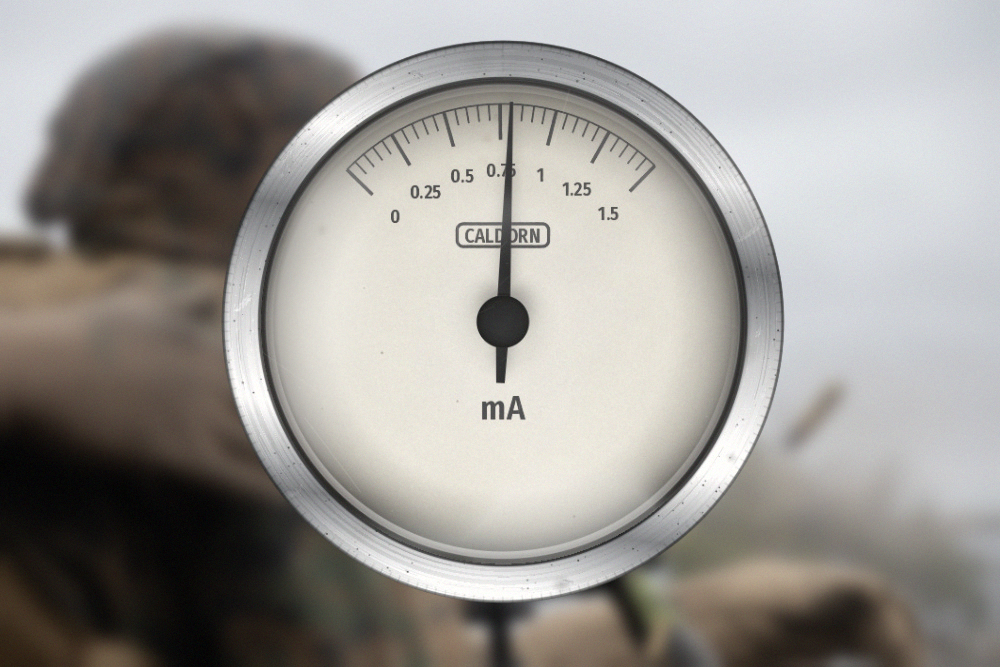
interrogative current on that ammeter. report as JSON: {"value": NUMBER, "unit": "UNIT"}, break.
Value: {"value": 0.8, "unit": "mA"}
